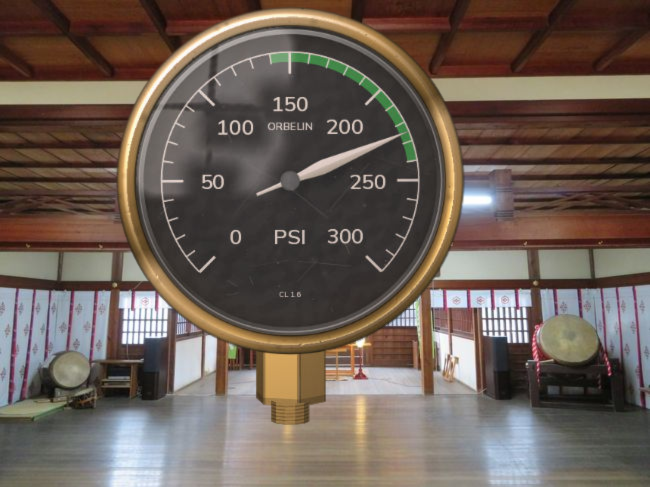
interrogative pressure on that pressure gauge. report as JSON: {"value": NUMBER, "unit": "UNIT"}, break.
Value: {"value": 225, "unit": "psi"}
